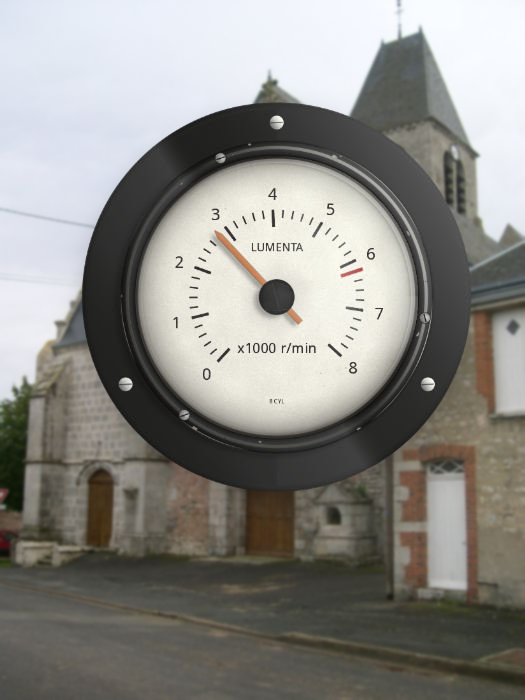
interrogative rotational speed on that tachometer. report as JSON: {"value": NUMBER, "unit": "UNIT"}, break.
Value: {"value": 2800, "unit": "rpm"}
